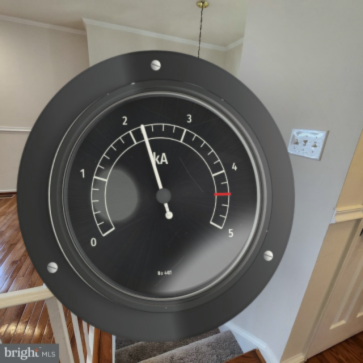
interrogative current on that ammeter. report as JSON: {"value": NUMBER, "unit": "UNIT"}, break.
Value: {"value": 2.2, "unit": "kA"}
